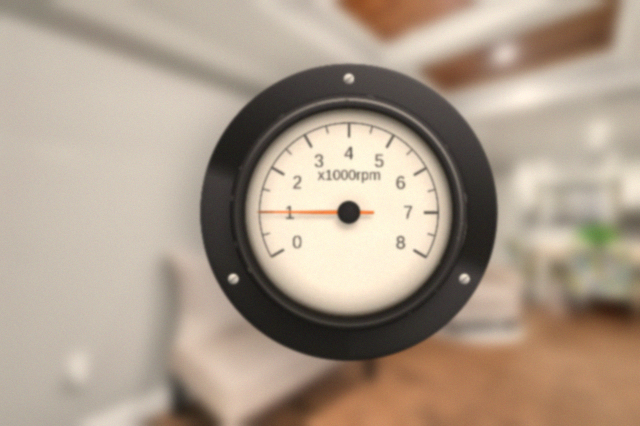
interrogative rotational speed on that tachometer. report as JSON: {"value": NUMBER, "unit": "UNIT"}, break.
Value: {"value": 1000, "unit": "rpm"}
